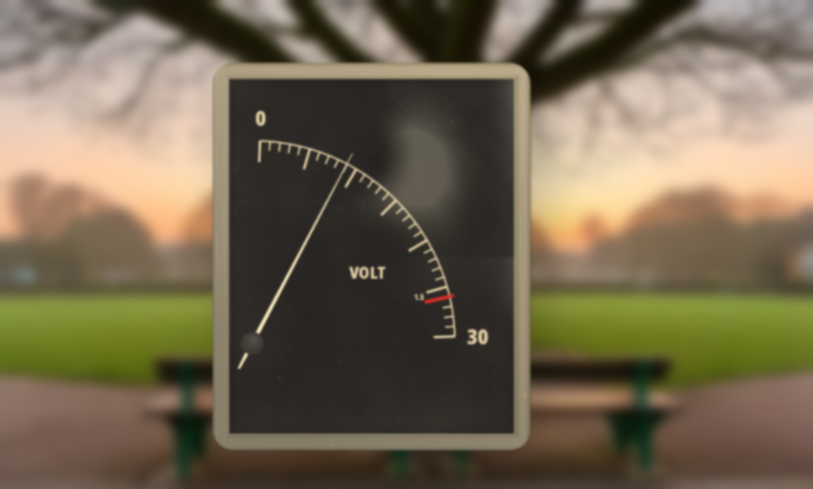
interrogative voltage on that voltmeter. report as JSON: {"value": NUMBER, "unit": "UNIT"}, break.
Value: {"value": 9, "unit": "V"}
